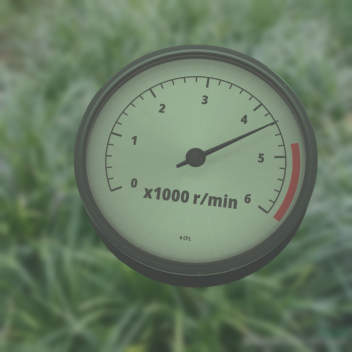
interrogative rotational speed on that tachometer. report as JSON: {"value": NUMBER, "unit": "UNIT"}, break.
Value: {"value": 4400, "unit": "rpm"}
